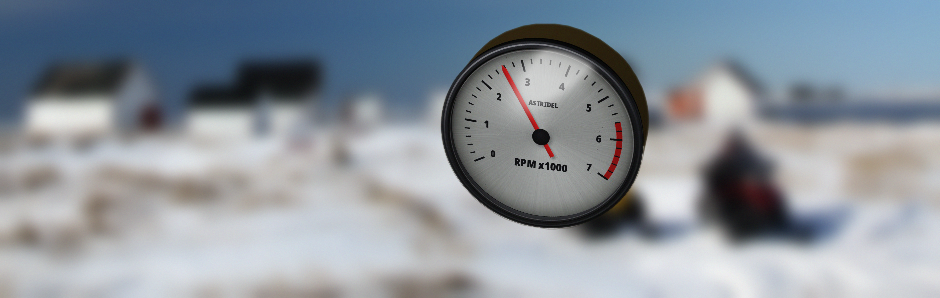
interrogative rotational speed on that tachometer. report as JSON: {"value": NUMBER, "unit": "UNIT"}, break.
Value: {"value": 2600, "unit": "rpm"}
